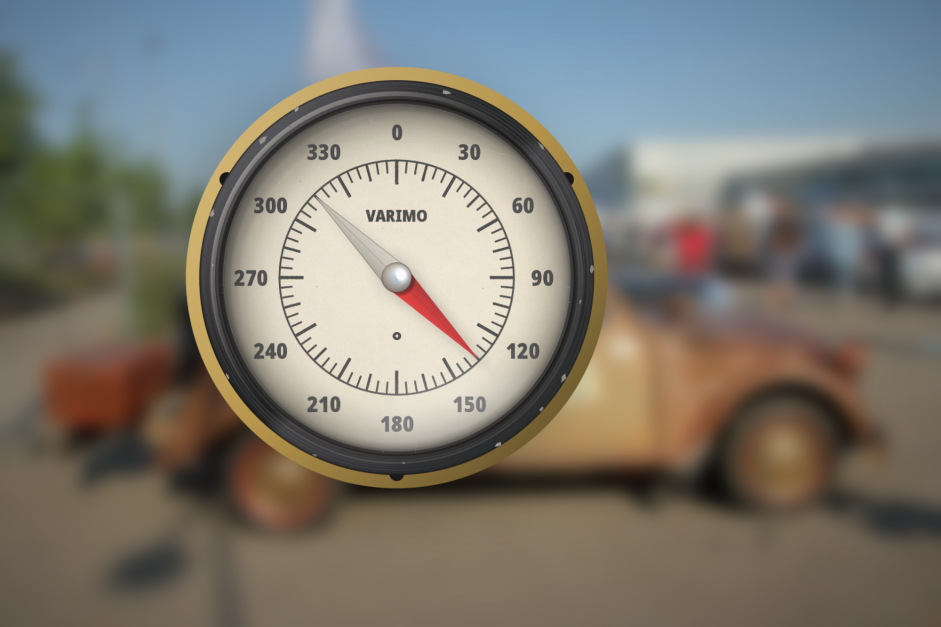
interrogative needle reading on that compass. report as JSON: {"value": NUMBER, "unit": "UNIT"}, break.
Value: {"value": 135, "unit": "°"}
